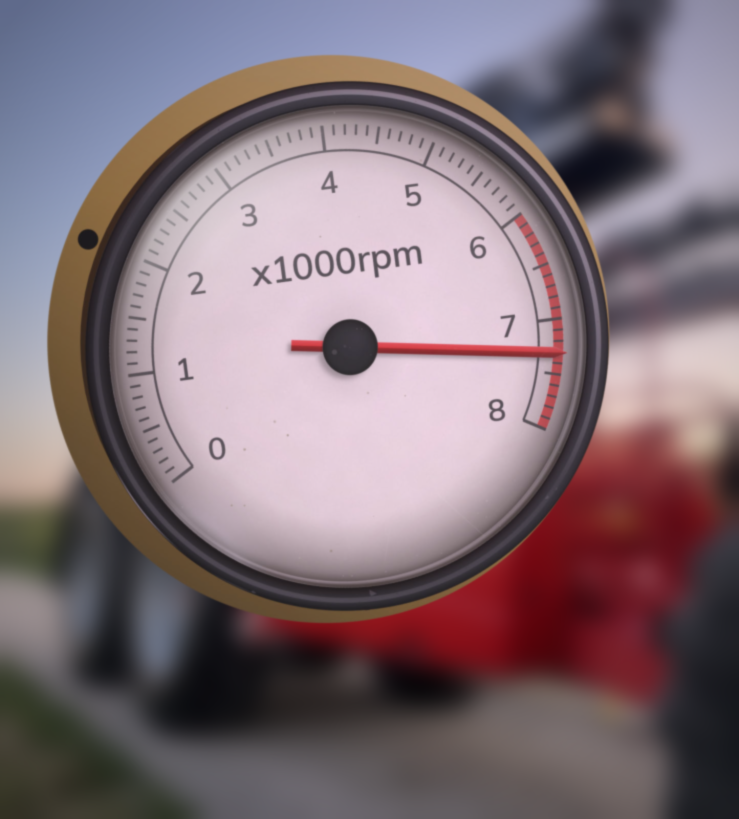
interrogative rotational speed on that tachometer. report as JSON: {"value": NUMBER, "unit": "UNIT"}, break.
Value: {"value": 7300, "unit": "rpm"}
